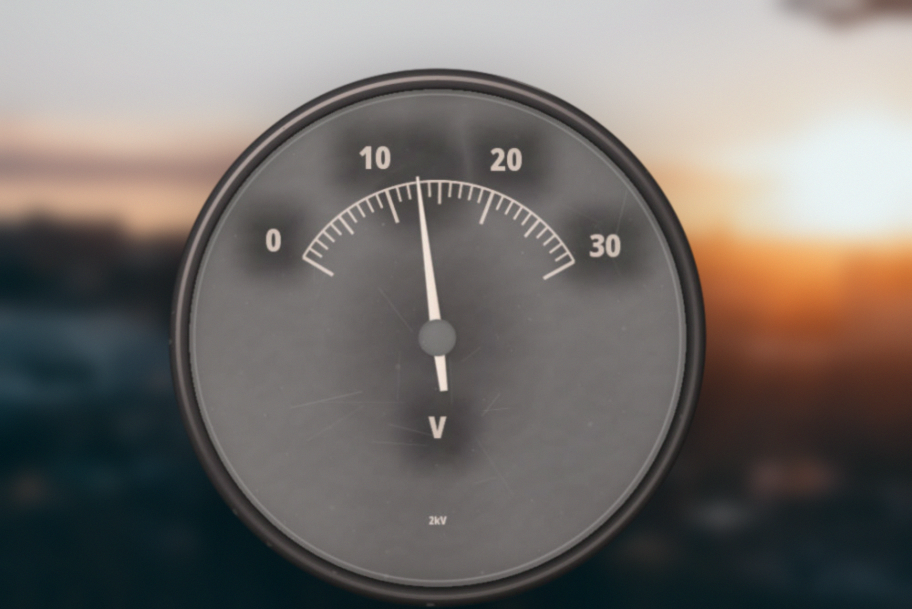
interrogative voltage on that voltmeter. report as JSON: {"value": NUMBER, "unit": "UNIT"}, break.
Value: {"value": 13, "unit": "V"}
